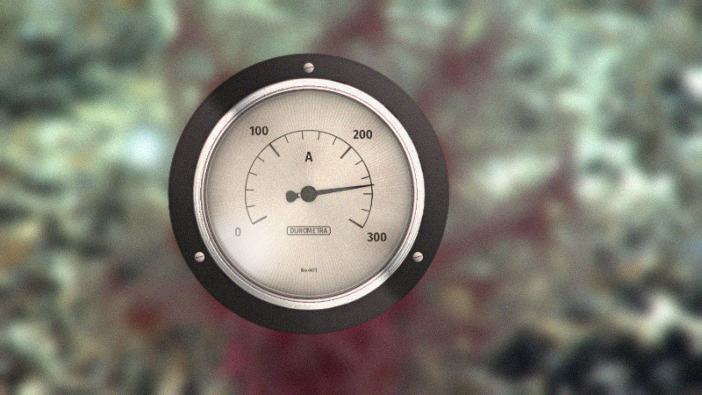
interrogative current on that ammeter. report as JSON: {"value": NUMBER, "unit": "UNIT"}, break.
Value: {"value": 250, "unit": "A"}
